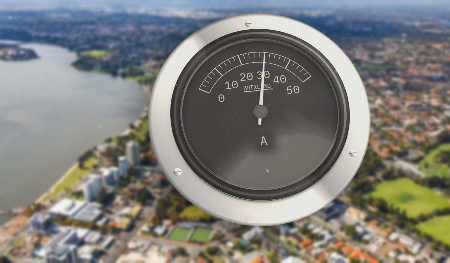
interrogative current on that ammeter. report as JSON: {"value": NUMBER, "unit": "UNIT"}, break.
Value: {"value": 30, "unit": "A"}
